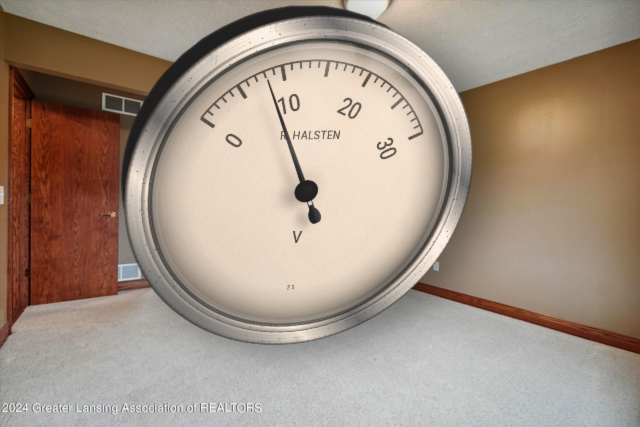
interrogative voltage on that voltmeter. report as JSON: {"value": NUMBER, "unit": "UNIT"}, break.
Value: {"value": 8, "unit": "V"}
